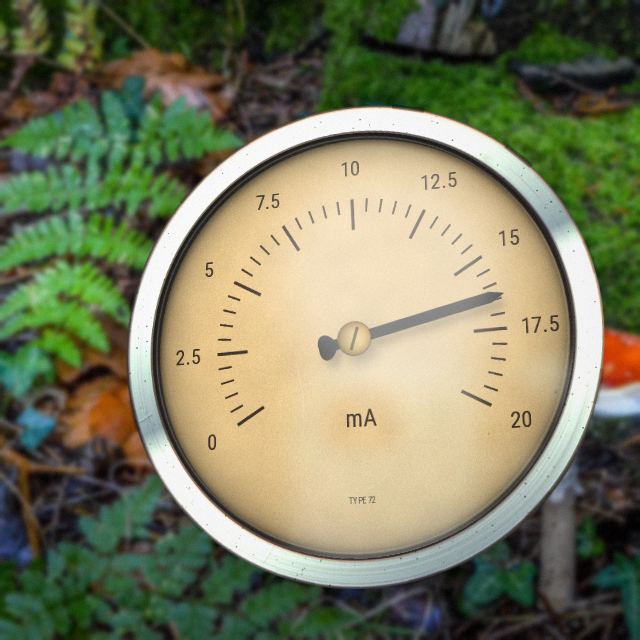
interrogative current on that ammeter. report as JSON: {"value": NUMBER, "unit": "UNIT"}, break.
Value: {"value": 16.5, "unit": "mA"}
